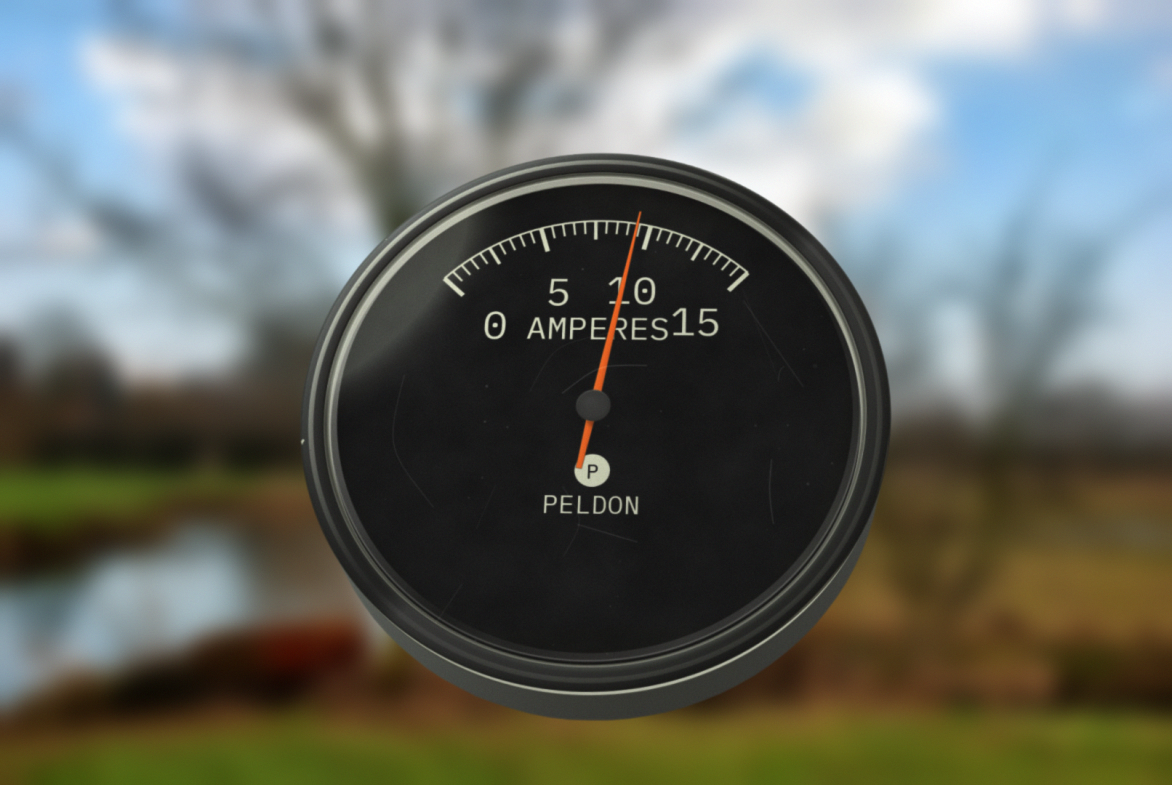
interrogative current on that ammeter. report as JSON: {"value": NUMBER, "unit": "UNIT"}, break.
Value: {"value": 9.5, "unit": "A"}
